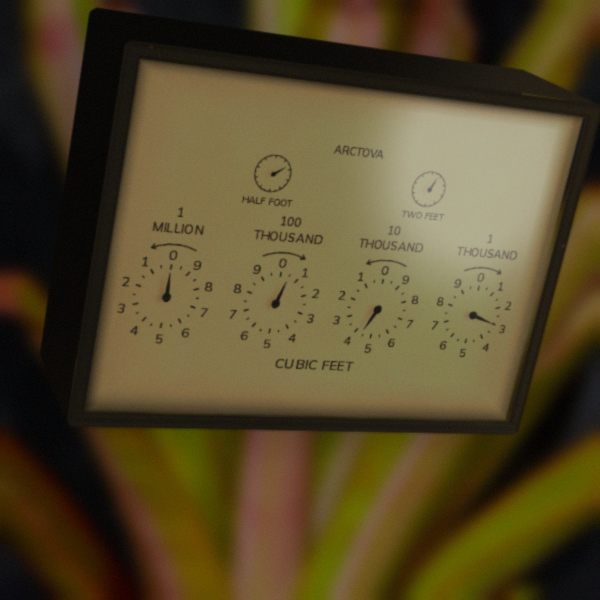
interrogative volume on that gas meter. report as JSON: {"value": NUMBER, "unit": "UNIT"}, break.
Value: {"value": 4300, "unit": "ft³"}
